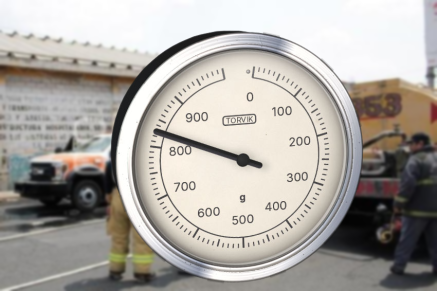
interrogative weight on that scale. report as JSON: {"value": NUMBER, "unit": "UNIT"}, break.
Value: {"value": 830, "unit": "g"}
